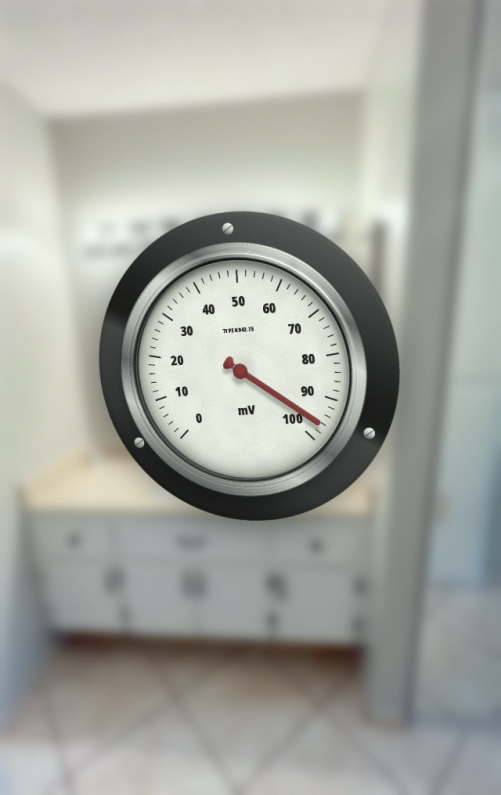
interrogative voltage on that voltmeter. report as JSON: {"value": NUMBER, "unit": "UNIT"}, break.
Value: {"value": 96, "unit": "mV"}
